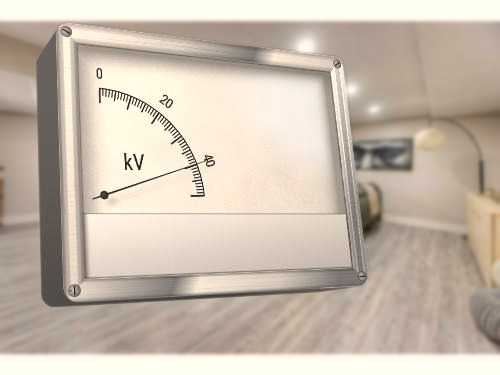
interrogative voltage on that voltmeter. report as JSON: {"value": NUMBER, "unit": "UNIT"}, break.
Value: {"value": 40, "unit": "kV"}
